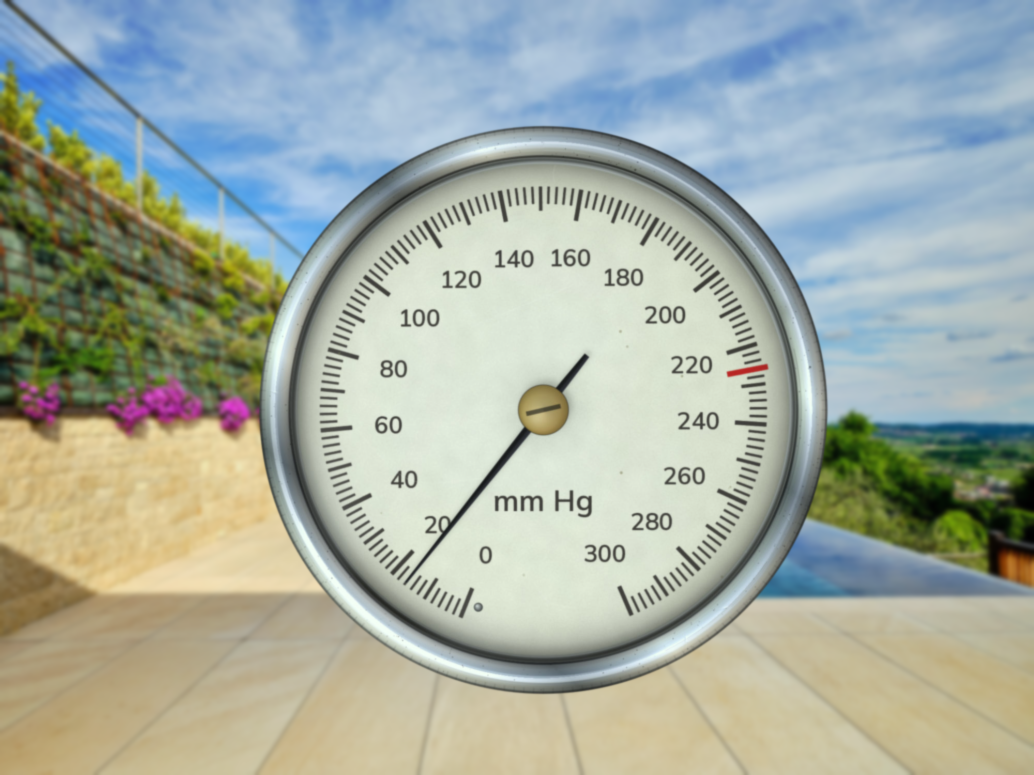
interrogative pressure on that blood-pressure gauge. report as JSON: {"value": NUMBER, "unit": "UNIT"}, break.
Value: {"value": 16, "unit": "mmHg"}
